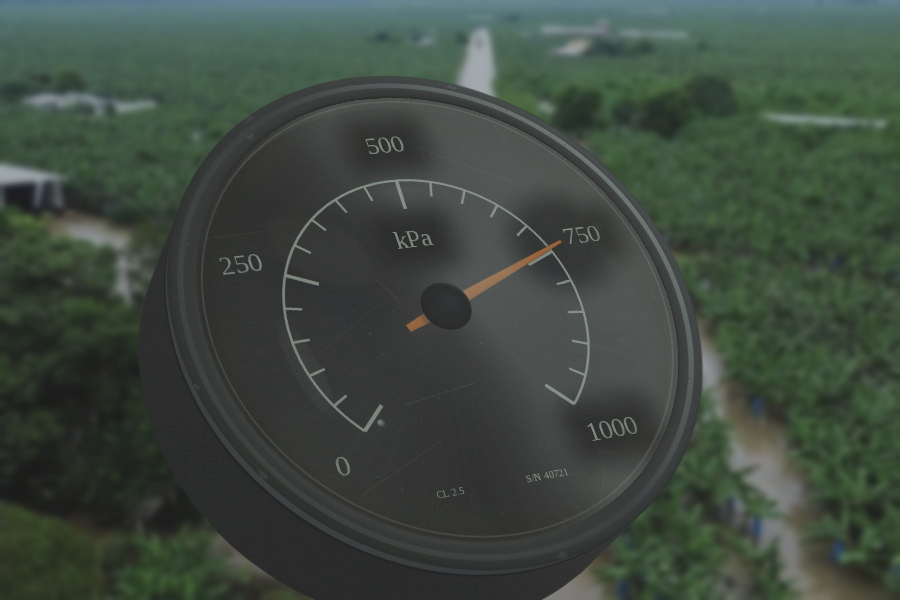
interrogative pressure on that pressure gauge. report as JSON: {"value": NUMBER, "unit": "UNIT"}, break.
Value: {"value": 750, "unit": "kPa"}
